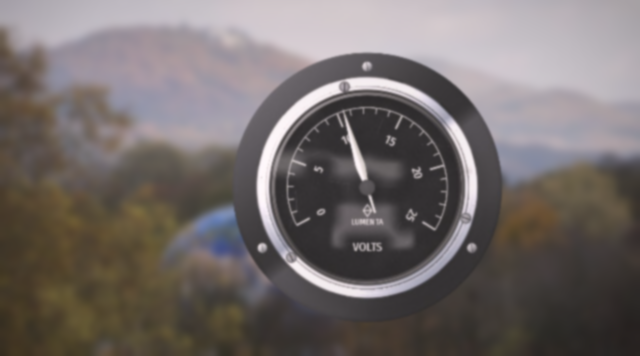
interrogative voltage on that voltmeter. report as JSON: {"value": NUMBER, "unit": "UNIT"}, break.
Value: {"value": 10.5, "unit": "V"}
